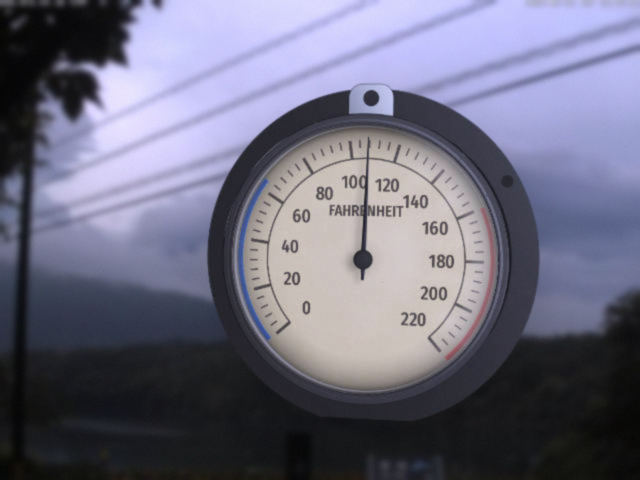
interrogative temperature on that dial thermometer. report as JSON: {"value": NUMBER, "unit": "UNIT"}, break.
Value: {"value": 108, "unit": "°F"}
